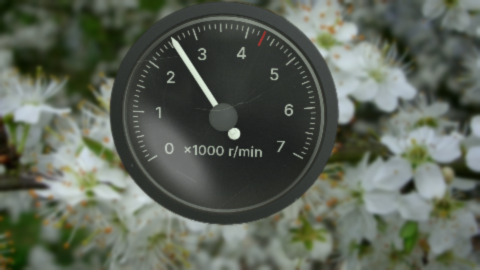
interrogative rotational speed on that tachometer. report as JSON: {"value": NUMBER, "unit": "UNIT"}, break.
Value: {"value": 2600, "unit": "rpm"}
